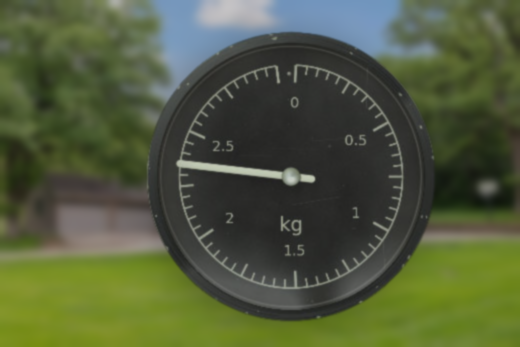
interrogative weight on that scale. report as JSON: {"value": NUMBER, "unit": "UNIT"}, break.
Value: {"value": 2.35, "unit": "kg"}
